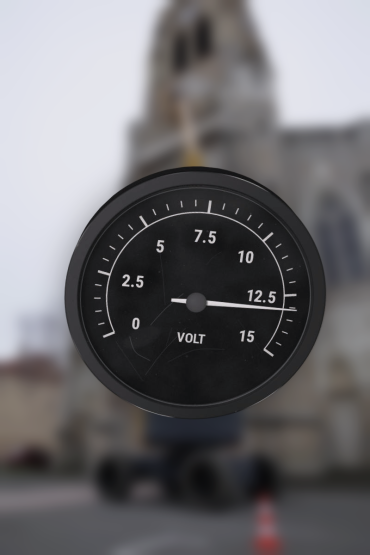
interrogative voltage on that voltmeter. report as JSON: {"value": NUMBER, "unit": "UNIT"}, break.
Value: {"value": 13, "unit": "V"}
